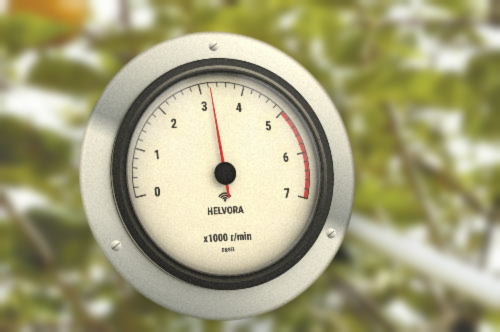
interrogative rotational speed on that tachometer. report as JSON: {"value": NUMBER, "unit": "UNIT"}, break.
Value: {"value": 3200, "unit": "rpm"}
